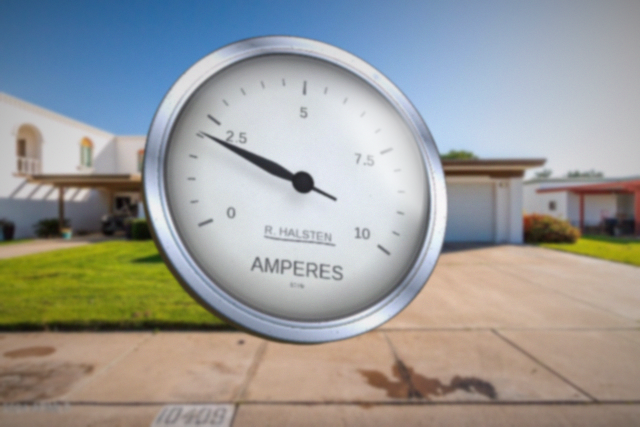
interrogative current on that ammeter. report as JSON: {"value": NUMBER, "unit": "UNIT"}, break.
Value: {"value": 2, "unit": "A"}
